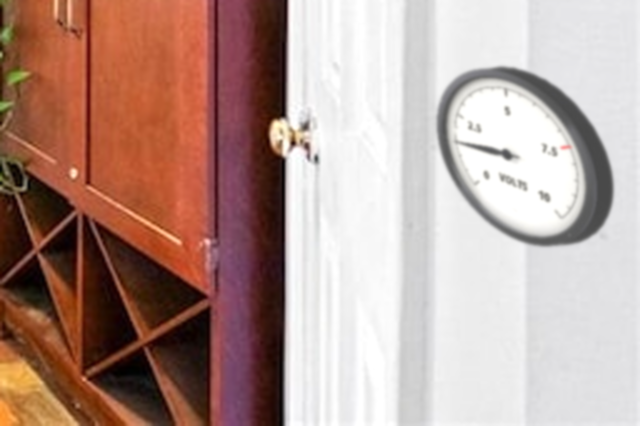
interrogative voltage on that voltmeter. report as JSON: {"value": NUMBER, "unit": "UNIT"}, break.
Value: {"value": 1.5, "unit": "V"}
